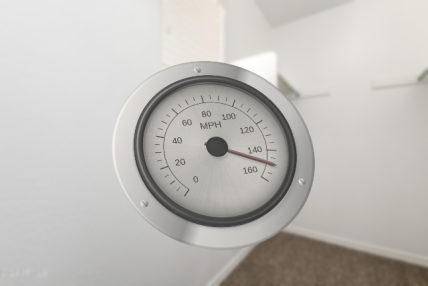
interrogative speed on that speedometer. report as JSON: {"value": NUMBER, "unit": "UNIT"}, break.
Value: {"value": 150, "unit": "mph"}
